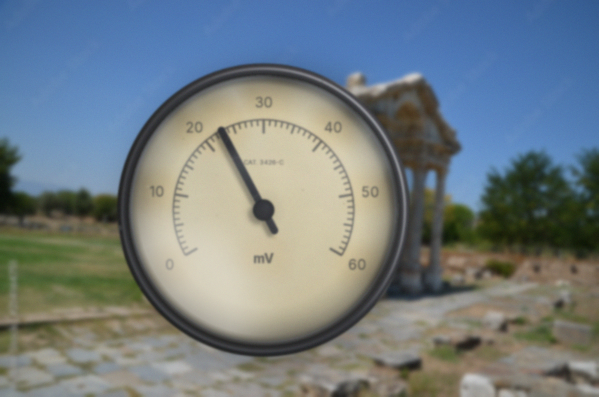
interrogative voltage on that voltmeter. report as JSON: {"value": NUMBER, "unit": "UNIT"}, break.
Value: {"value": 23, "unit": "mV"}
